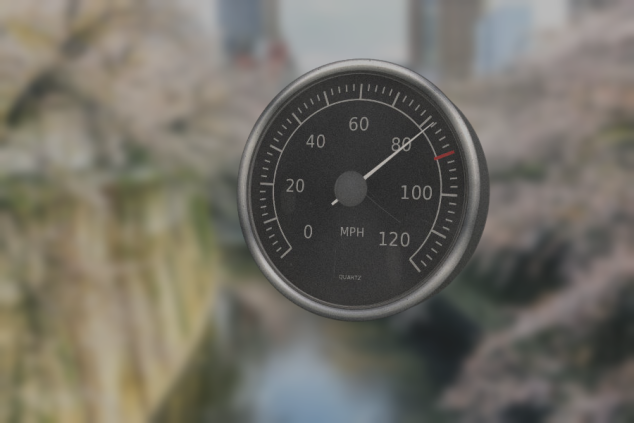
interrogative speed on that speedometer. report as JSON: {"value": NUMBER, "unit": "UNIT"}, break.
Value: {"value": 82, "unit": "mph"}
